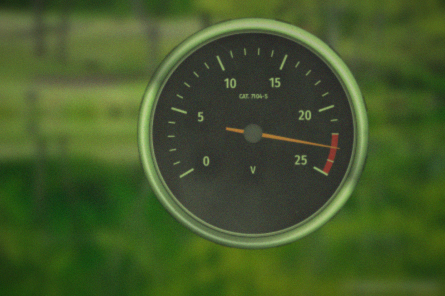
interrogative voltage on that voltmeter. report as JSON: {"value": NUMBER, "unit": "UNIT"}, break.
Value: {"value": 23, "unit": "V"}
